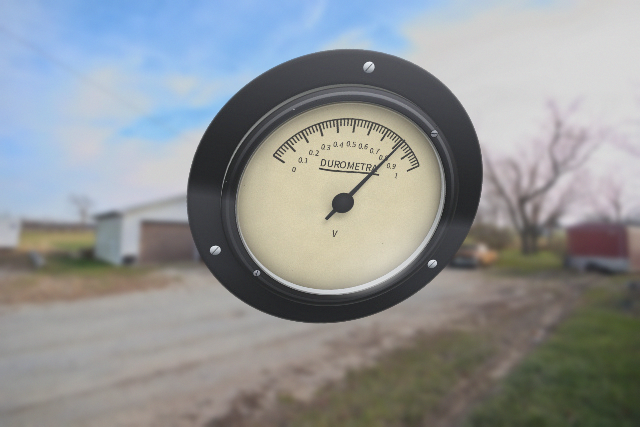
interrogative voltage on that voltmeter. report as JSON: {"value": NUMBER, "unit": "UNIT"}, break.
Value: {"value": 0.8, "unit": "V"}
